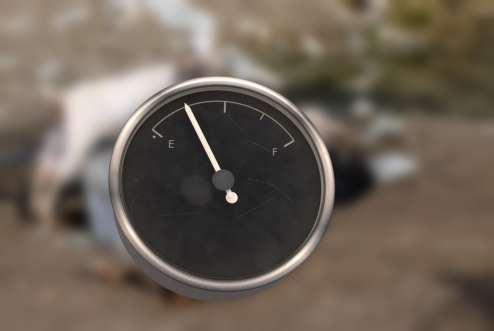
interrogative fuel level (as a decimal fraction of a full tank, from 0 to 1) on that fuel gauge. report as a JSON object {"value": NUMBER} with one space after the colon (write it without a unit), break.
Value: {"value": 0.25}
